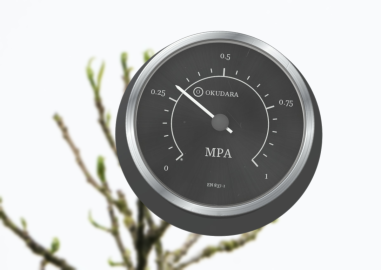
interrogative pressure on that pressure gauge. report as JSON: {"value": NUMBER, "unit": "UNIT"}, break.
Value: {"value": 0.3, "unit": "MPa"}
